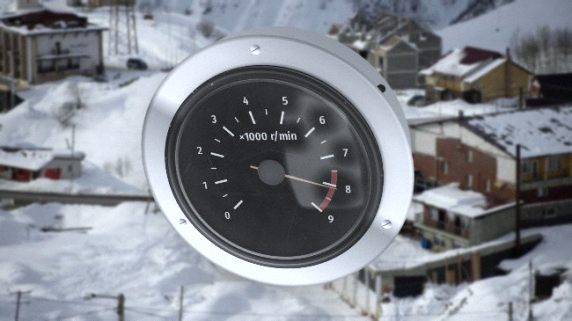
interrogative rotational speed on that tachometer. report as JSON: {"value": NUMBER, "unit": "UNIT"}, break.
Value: {"value": 8000, "unit": "rpm"}
